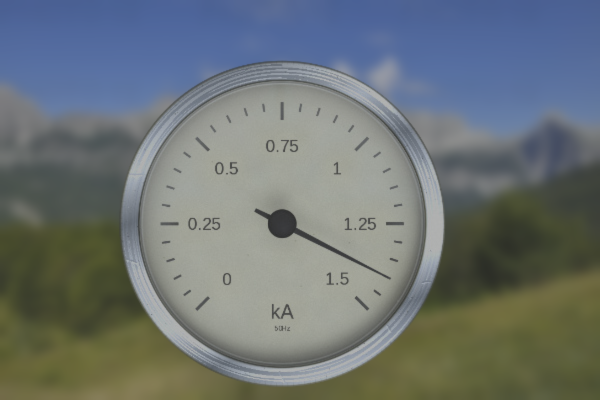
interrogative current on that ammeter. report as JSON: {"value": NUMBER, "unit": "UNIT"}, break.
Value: {"value": 1.4, "unit": "kA"}
